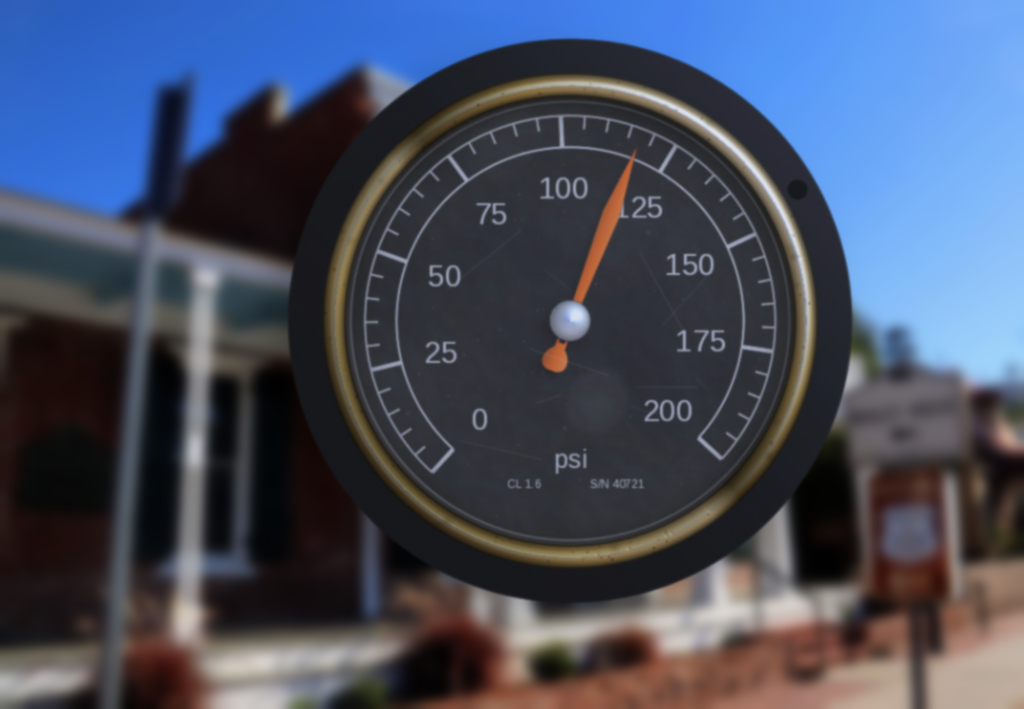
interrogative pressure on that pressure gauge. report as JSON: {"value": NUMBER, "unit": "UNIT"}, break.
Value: {"value": 117.5, "unit": "psi"}
